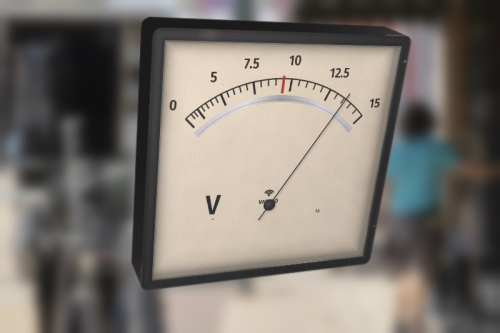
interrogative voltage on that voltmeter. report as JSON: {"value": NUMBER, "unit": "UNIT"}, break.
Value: {"value": 13.5, "unit": "V"}
